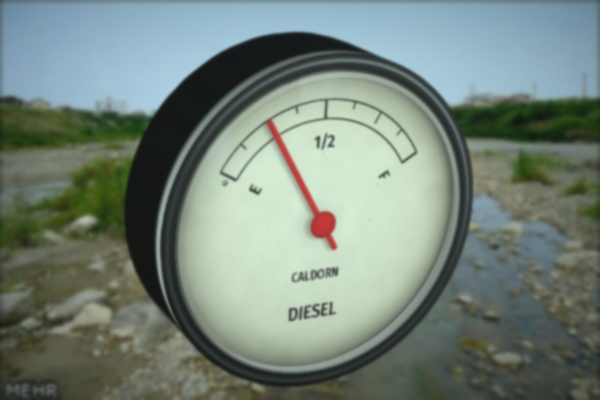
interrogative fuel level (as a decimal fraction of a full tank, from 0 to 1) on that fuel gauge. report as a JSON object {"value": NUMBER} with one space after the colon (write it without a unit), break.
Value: {"value": 0.25}
